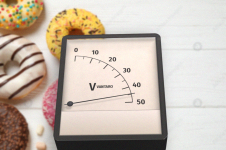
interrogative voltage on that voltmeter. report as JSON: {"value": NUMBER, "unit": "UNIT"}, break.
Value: {"value": 45, "unit": "V"}
